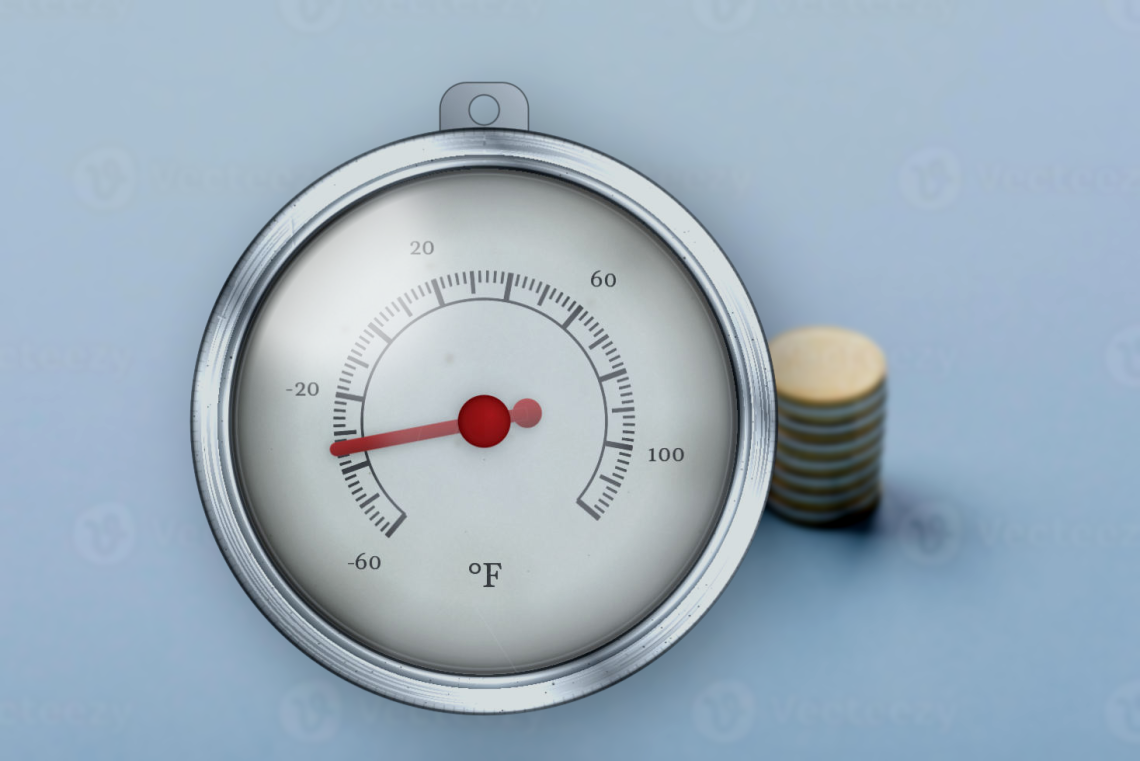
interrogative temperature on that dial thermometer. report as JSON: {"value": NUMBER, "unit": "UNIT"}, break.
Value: {"value": -34, "unit": "°F"}
